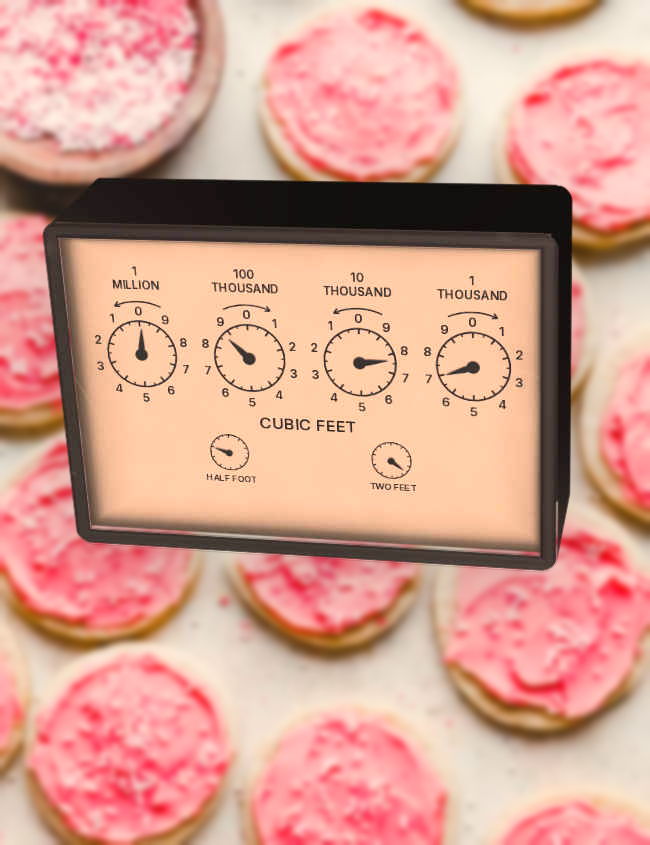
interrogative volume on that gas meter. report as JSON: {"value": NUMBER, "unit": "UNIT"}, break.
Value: {"value": 987700, "unit": "ft³"}
